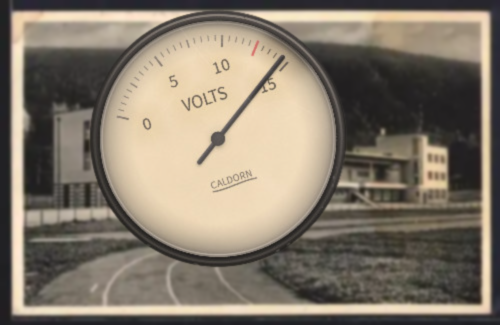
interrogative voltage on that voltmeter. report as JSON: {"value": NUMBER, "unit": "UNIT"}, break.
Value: {"value": 14.5, "unit": "V"}
